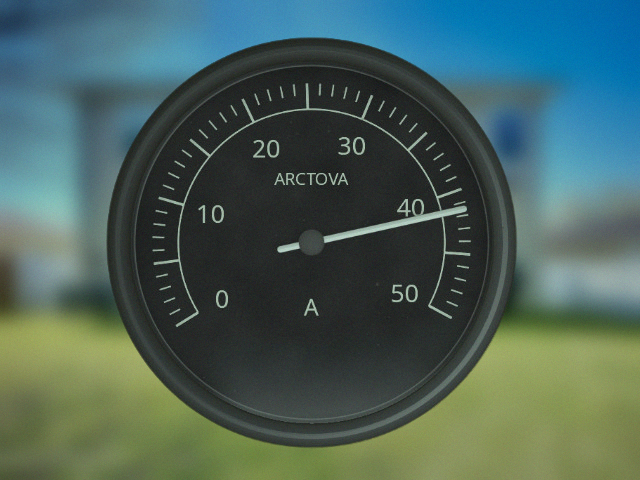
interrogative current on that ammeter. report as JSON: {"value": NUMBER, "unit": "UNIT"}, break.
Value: {"value": 41.5, "unit": "A"}
